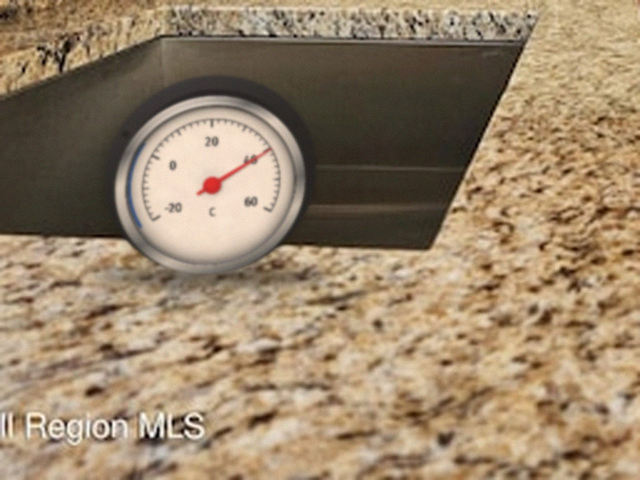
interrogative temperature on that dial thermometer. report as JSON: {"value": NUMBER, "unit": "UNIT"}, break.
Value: {"value": 40, "unit": "°C"}
